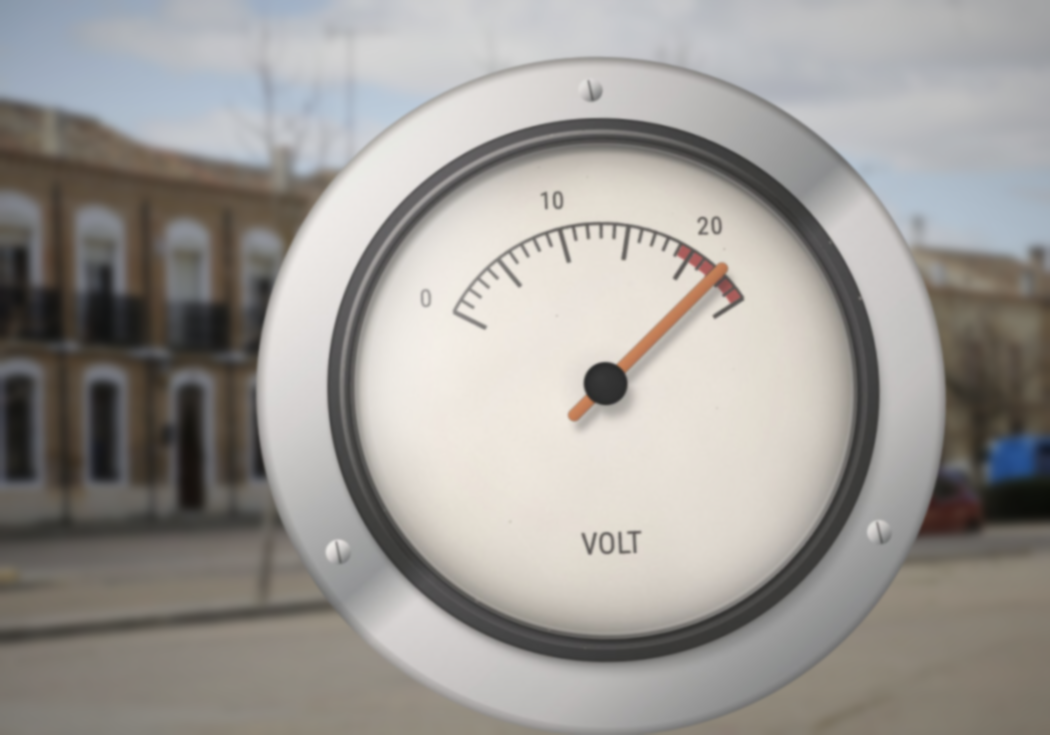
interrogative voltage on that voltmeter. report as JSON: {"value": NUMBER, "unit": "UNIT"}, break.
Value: {"value": 22.5, "unit": "V"}
